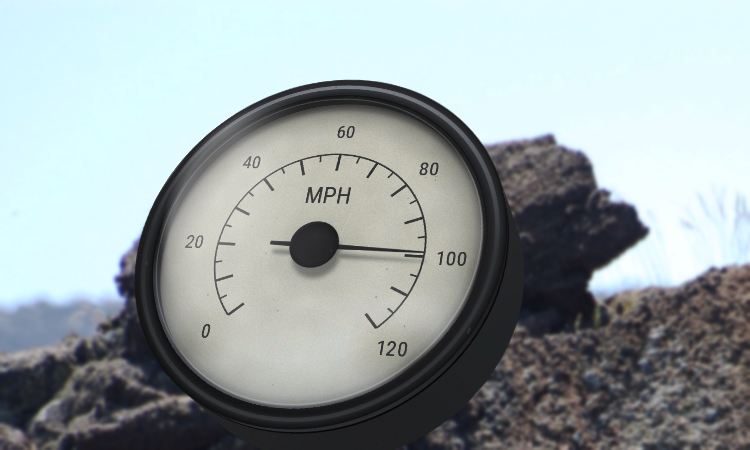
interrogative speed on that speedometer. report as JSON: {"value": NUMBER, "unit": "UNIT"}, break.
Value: {"value": 100, "unit": "mph"}
